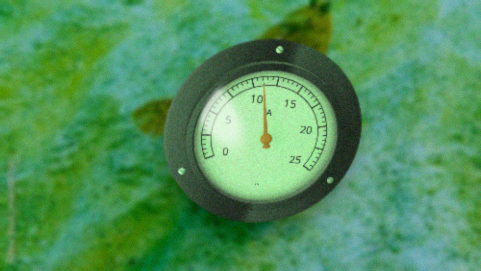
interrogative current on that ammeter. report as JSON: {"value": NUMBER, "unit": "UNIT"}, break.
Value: {"value": 11, "unit": "A"}
